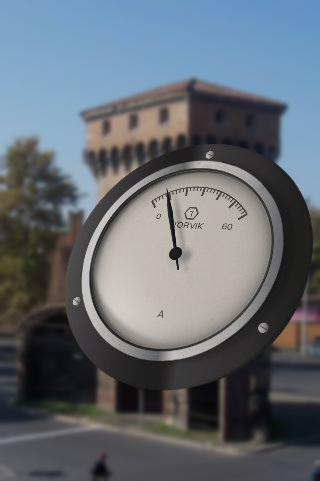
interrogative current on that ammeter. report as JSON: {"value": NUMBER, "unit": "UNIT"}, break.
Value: {"value": 10, "unit": "A"}
